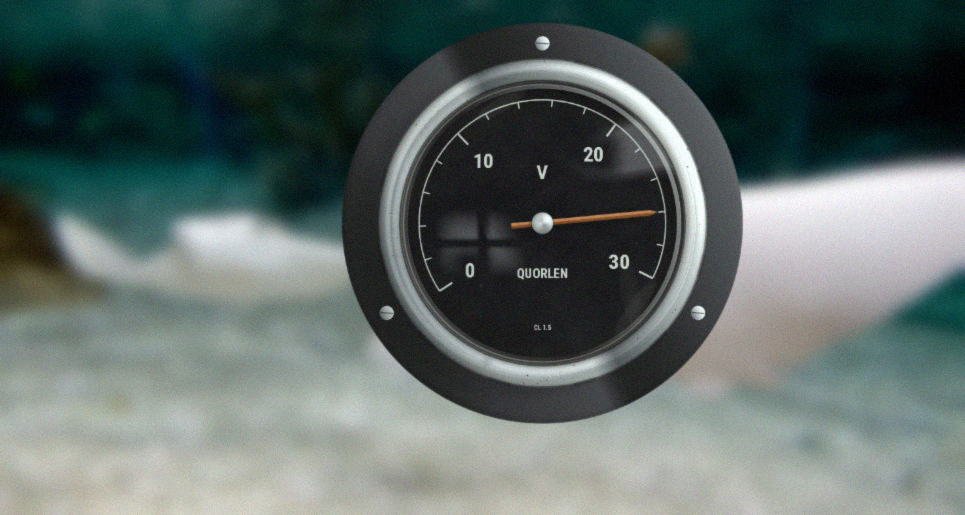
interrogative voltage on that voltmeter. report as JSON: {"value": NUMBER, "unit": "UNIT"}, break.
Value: {"value": 26, "unit": "V"}
